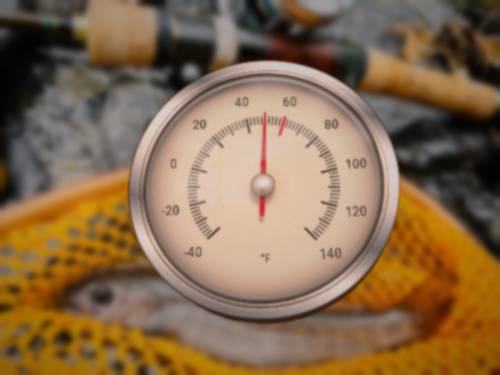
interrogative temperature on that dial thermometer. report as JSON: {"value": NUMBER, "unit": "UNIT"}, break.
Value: {"value": 50, "unit": "°F"}
